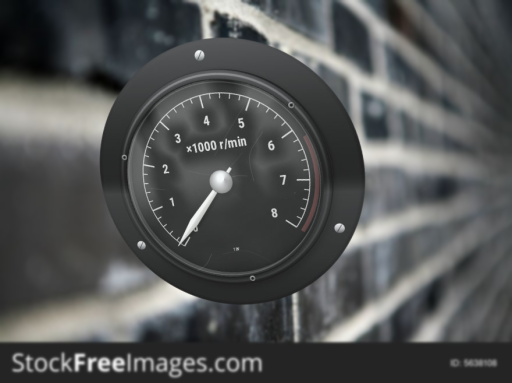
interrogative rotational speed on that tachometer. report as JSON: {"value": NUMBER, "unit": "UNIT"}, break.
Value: {"value": 100, "unit": "rpm"}
